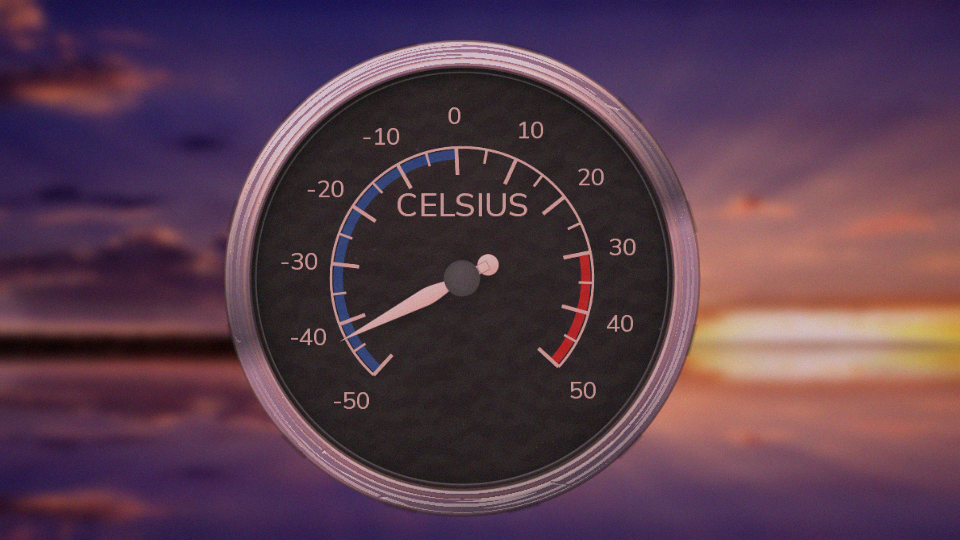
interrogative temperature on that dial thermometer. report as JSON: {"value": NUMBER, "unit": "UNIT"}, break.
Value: {"value": -42.5, "unit": "°C"}
